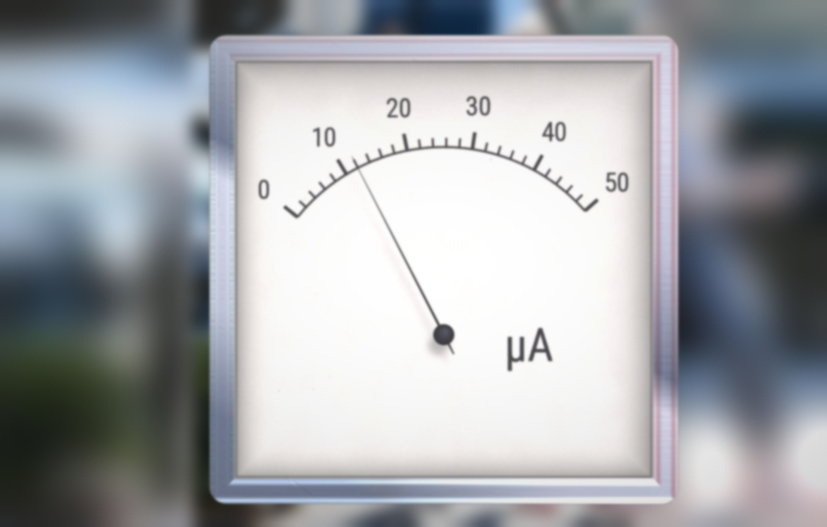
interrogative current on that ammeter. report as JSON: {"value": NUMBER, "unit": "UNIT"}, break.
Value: {"value": 12, "unit": "µA"}
